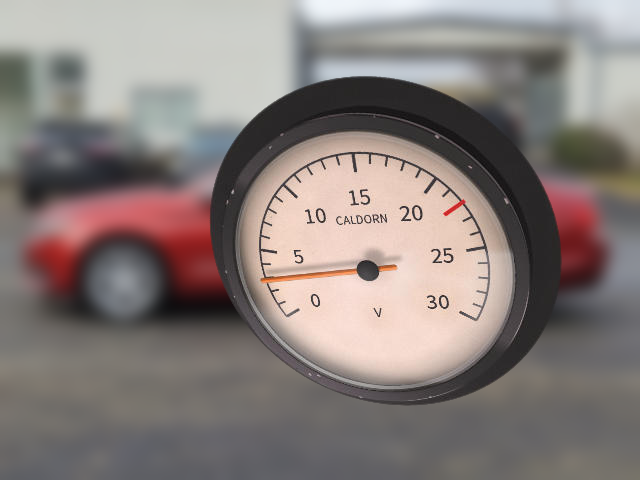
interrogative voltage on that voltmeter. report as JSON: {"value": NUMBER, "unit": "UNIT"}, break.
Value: {"value": 3, "unit": "V"}
